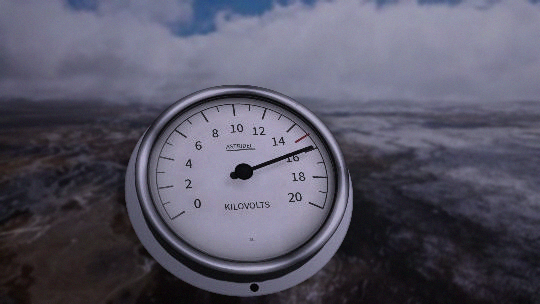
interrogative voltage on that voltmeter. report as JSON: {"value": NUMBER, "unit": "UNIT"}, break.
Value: {"value": 16, "unit": "kV"}
